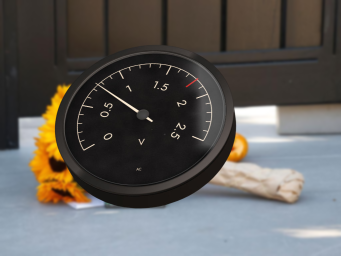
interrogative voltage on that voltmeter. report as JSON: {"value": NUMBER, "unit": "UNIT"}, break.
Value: {"value": 0.75, "unit": "V"}
